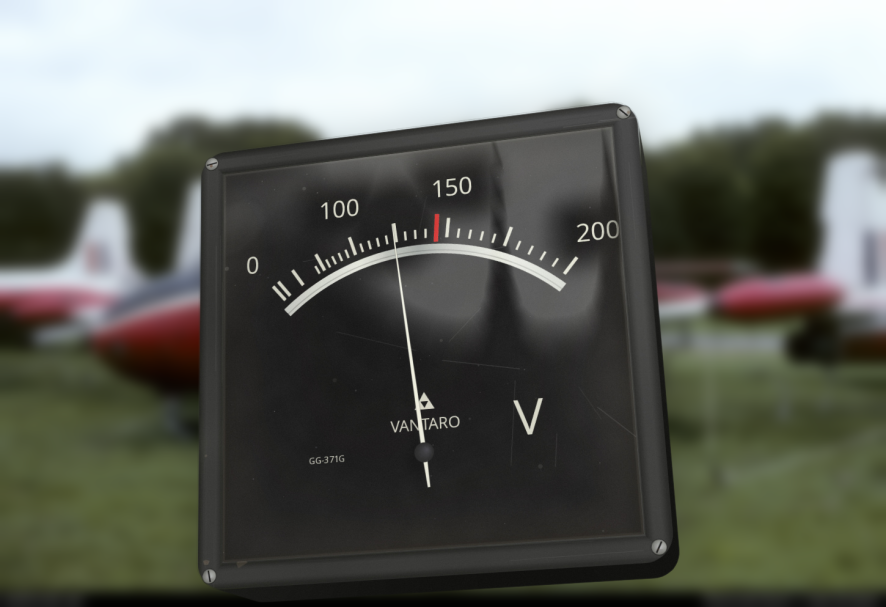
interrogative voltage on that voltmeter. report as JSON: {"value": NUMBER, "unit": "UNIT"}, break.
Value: {"value": 125, "unit": "V"}
